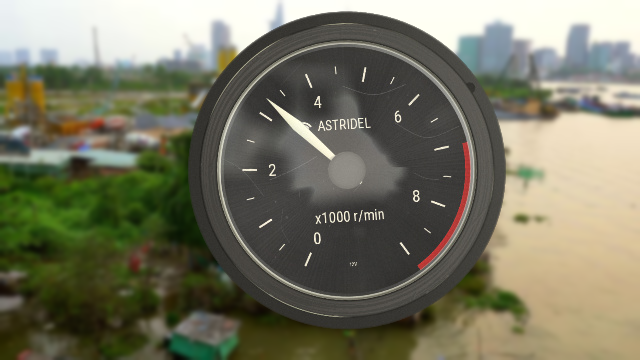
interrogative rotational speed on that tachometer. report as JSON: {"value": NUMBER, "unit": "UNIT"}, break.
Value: {"value": 3250, "unit": "rpm"}
